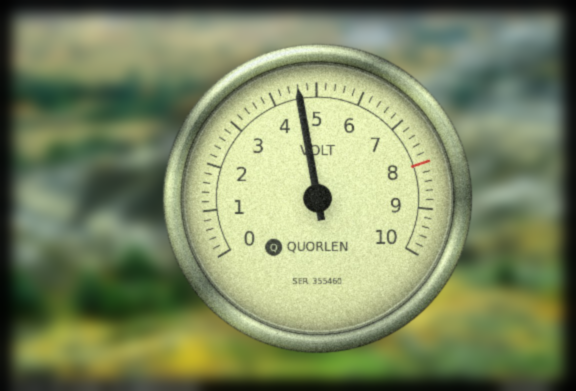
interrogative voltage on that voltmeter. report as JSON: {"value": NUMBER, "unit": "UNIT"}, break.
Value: {"value": 4.6, "unit": "V"}
